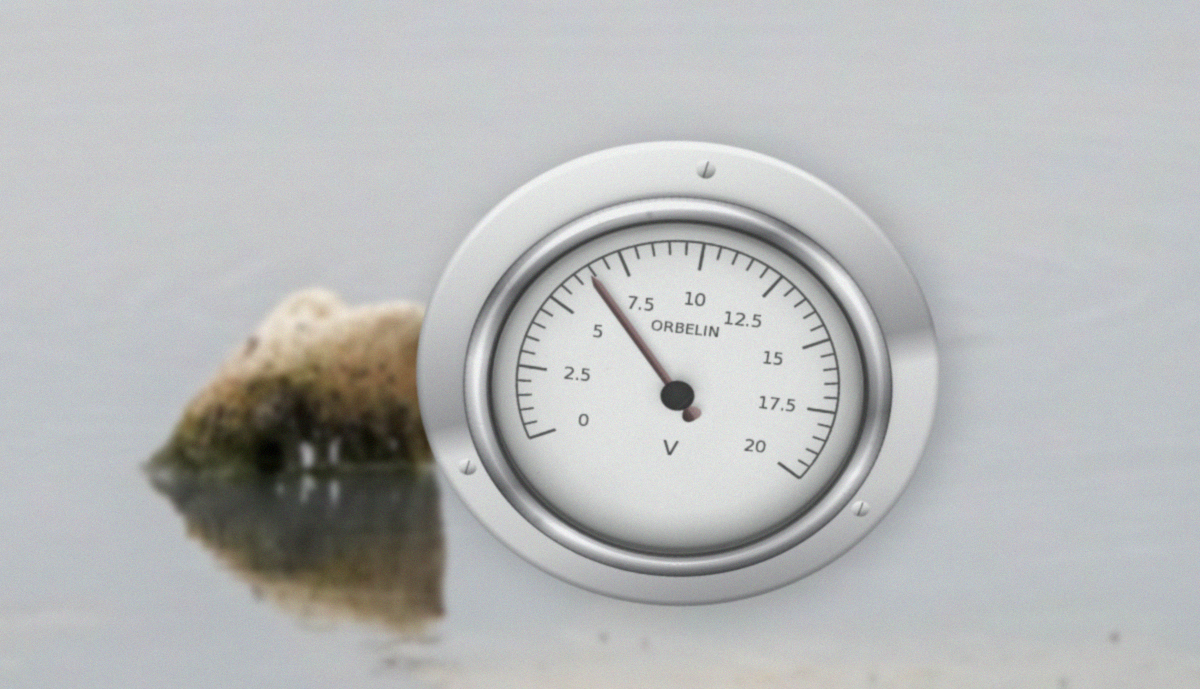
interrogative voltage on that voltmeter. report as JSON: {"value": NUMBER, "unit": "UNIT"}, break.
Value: {"value": 6.5, "unit": "V"}
